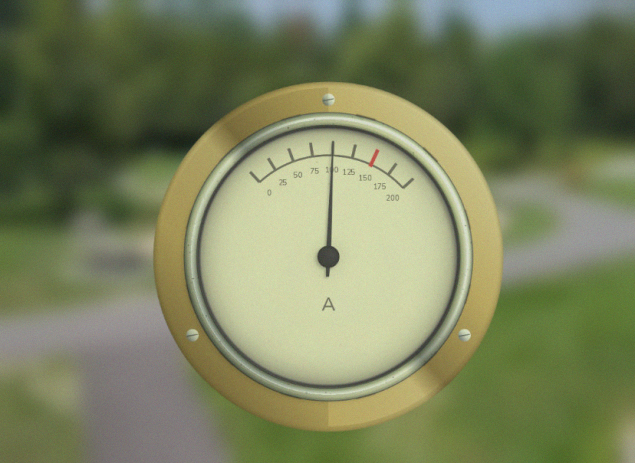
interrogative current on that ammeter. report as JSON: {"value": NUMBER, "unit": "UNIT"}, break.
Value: {"value": 100, "unit": "A"}
